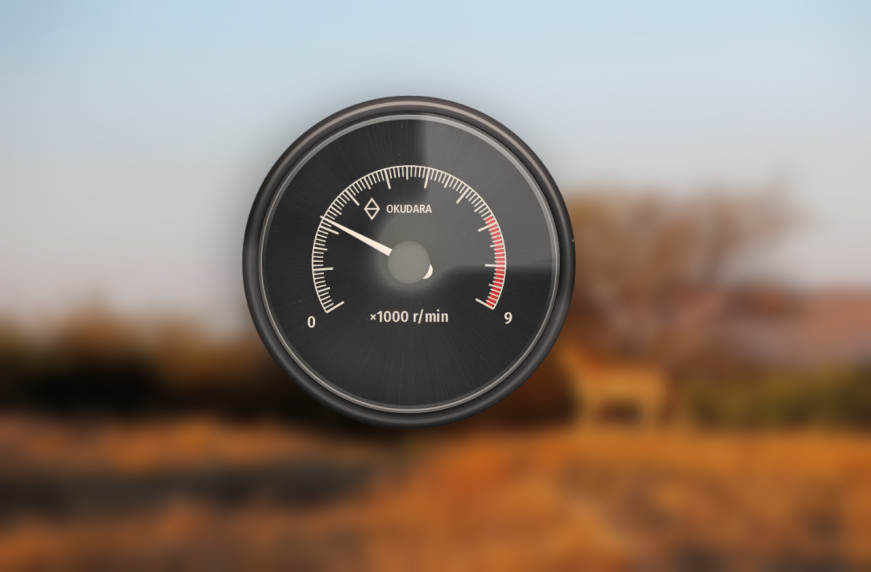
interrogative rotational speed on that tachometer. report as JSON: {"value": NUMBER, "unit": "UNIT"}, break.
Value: {"value": 2200, "unit": "rpm"}
